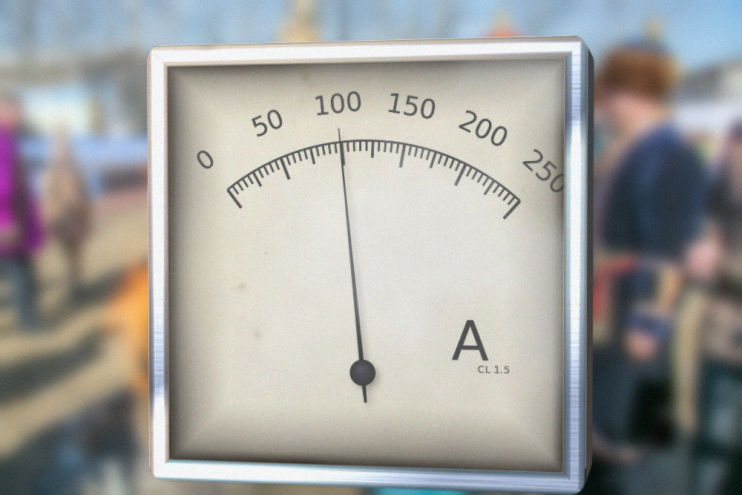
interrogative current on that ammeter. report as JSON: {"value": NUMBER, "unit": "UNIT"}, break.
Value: {"value": 100, "unit": "A"}
